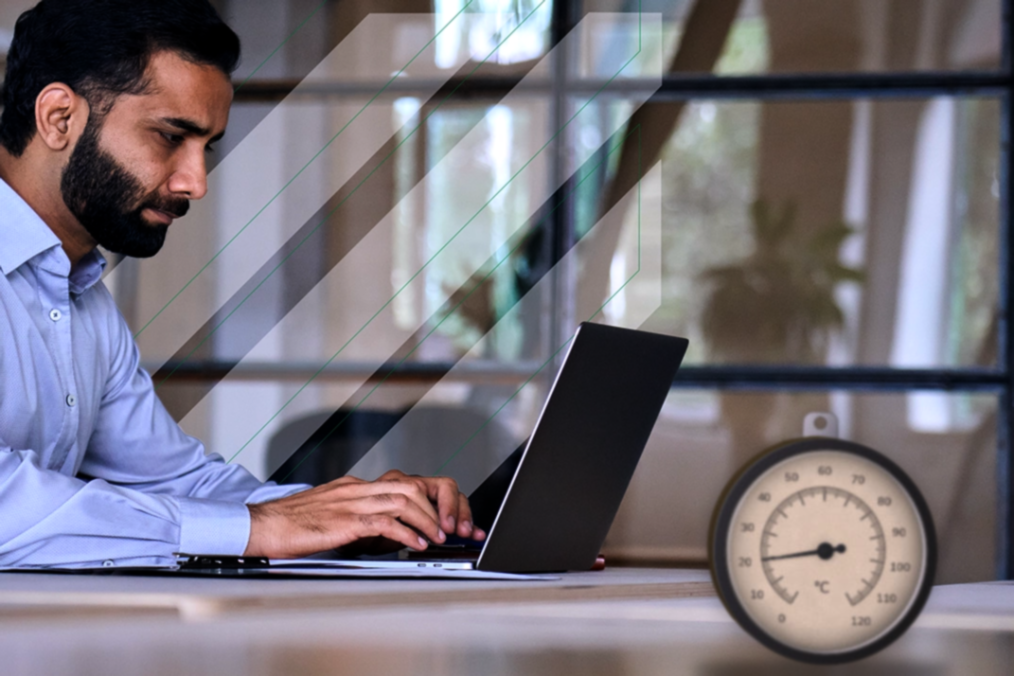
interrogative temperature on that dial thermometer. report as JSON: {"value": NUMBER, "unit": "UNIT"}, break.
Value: {"value": 20, "unit": "°C"}
